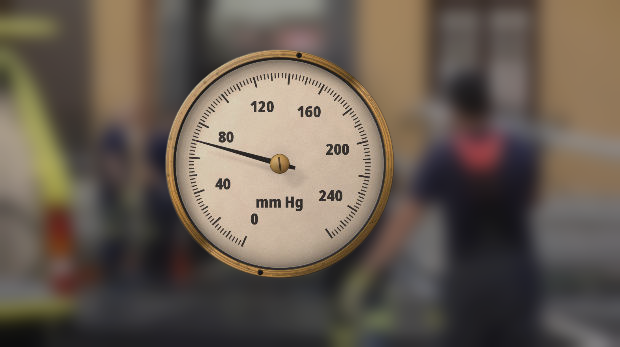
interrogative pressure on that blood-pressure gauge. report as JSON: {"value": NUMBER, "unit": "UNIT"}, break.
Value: {"value": 70, "unit": "mmHg"}
